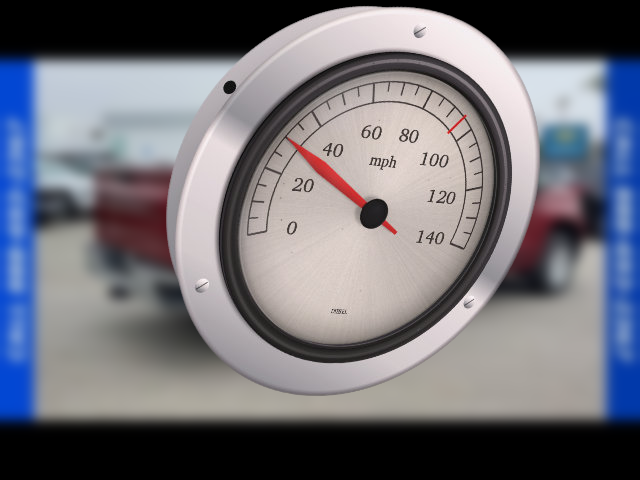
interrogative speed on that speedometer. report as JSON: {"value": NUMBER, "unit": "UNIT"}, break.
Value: {"value": 30, "unit": "mph"}
